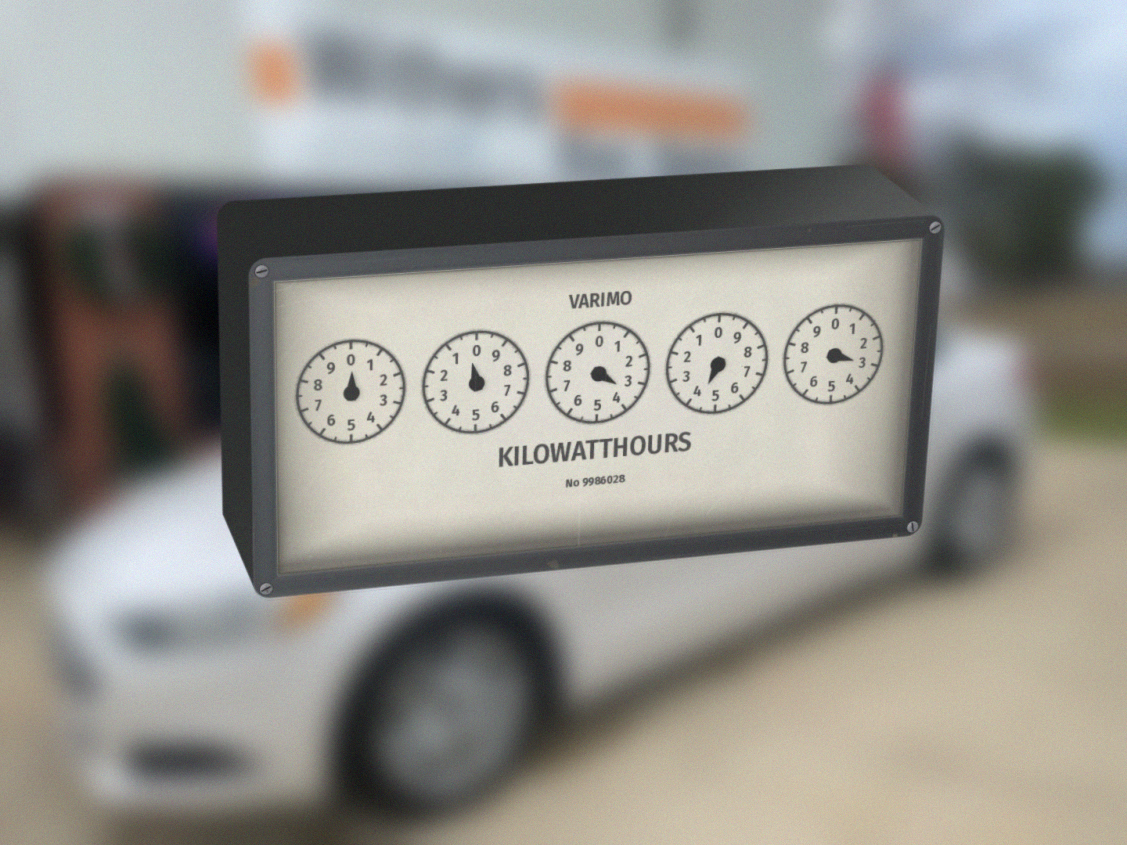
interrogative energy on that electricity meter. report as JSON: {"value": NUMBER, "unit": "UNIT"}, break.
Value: {"value": 343, "unit": "kWh"}
